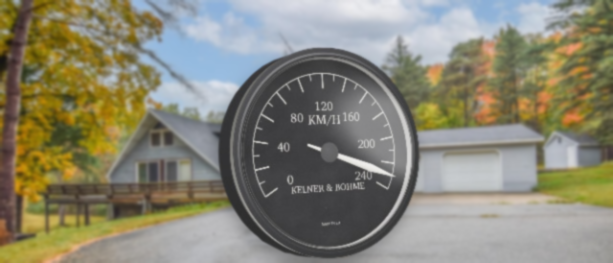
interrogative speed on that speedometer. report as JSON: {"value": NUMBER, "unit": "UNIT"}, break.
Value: {"value": 230, "unit": "km/h"}
